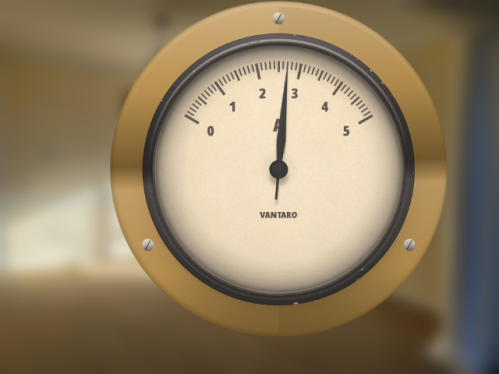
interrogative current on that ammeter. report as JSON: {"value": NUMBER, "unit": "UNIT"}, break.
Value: {"value": 2.7, "unit": "A"}
